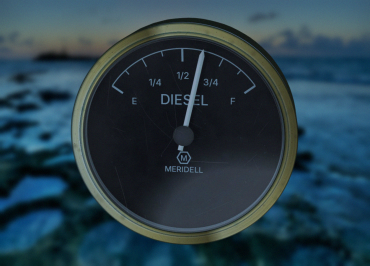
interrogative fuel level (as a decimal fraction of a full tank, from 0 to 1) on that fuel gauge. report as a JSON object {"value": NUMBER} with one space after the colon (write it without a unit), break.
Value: {"value": 0.625}
